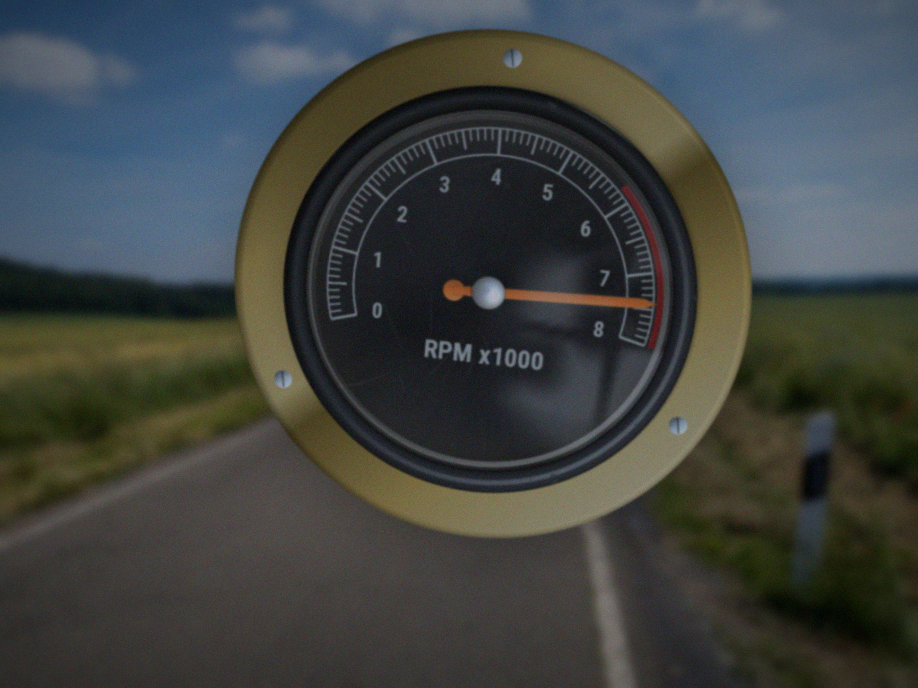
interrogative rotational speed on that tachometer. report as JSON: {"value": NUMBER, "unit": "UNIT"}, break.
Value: {"value": 7400, "unit": "rpm"}
